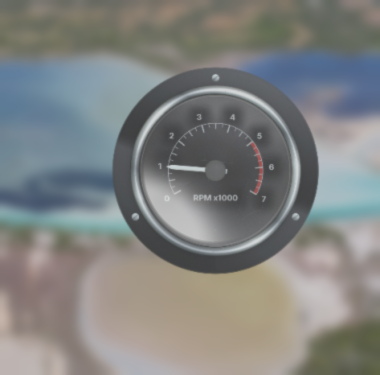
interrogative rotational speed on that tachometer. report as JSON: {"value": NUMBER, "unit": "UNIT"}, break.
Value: {"value": 1000, "unit": "rpm"}
